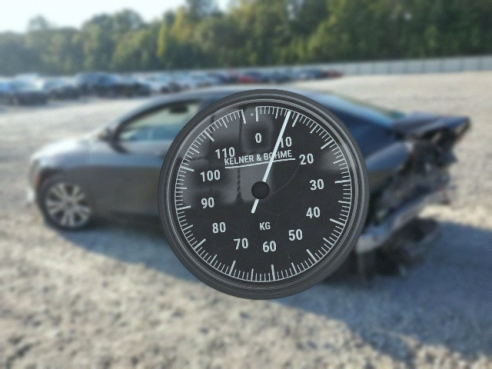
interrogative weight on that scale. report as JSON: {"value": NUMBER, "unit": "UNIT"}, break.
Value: {"value": 8, "unit": "kg"}
